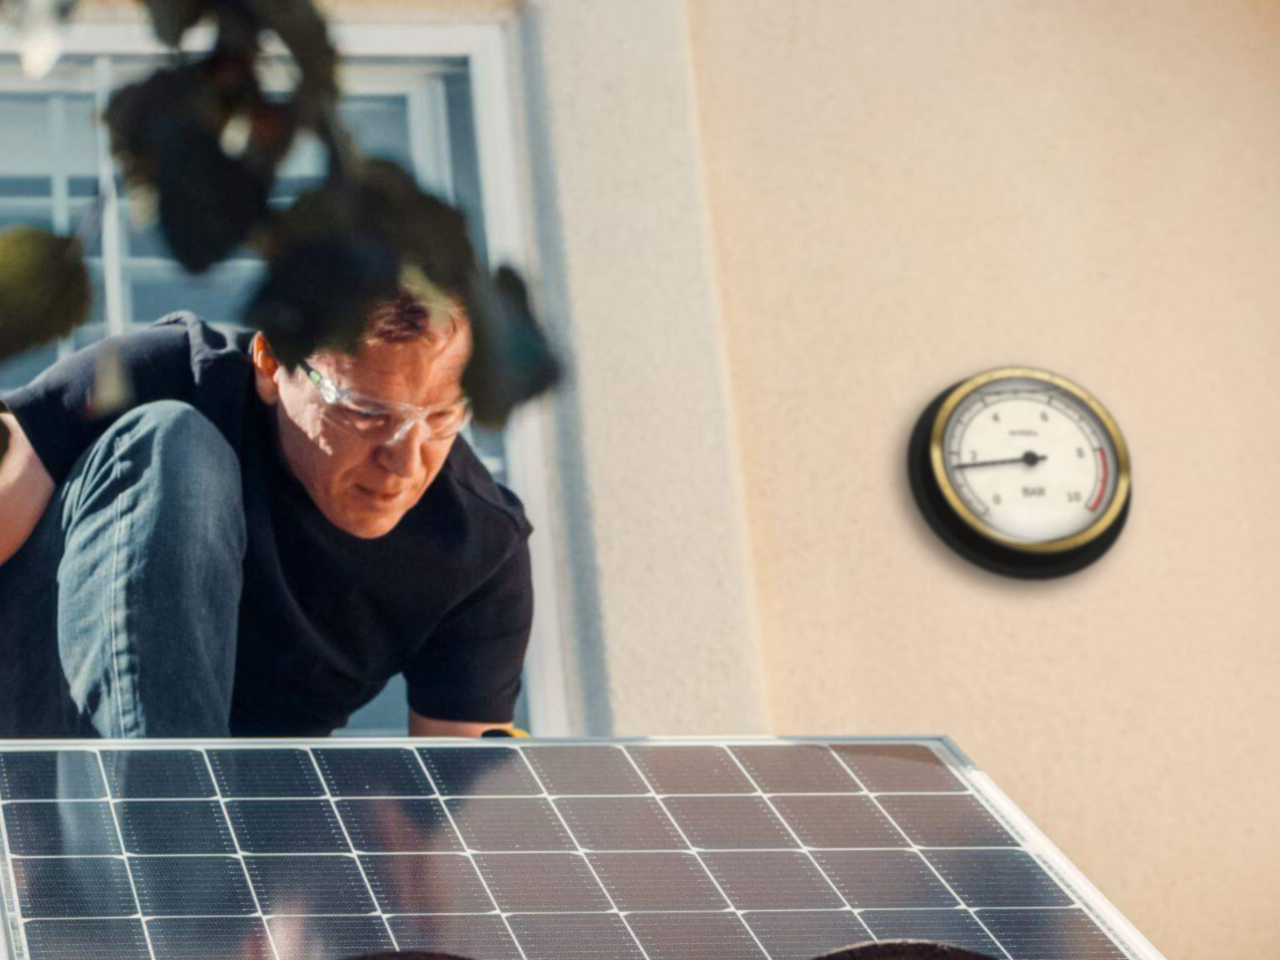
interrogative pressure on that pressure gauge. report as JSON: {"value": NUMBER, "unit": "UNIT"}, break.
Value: {"value": 1.5, "unit": "bar"}
